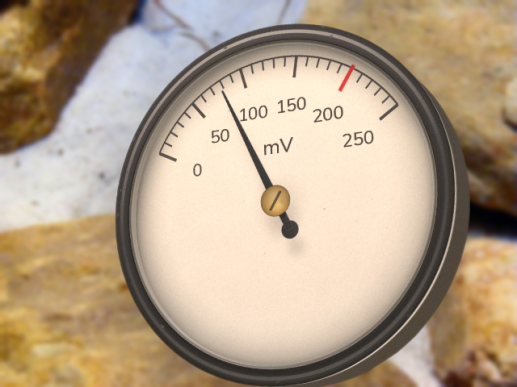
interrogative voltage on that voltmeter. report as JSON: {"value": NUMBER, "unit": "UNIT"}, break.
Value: {"value": 80, "unit": "mV"}
